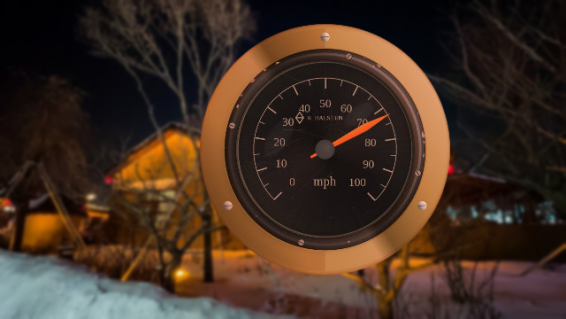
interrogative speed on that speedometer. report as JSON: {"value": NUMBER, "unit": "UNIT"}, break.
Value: {"value": 72.5, "unit": "mph"}
